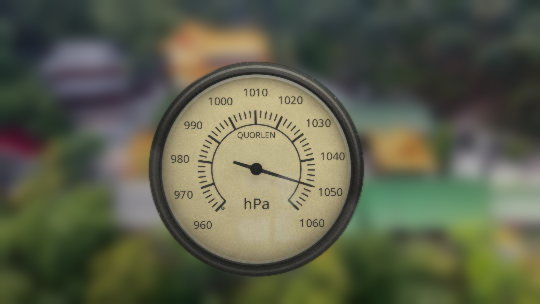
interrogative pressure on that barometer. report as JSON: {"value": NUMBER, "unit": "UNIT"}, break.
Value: {"value": 1050, "unit": "hPa"}
